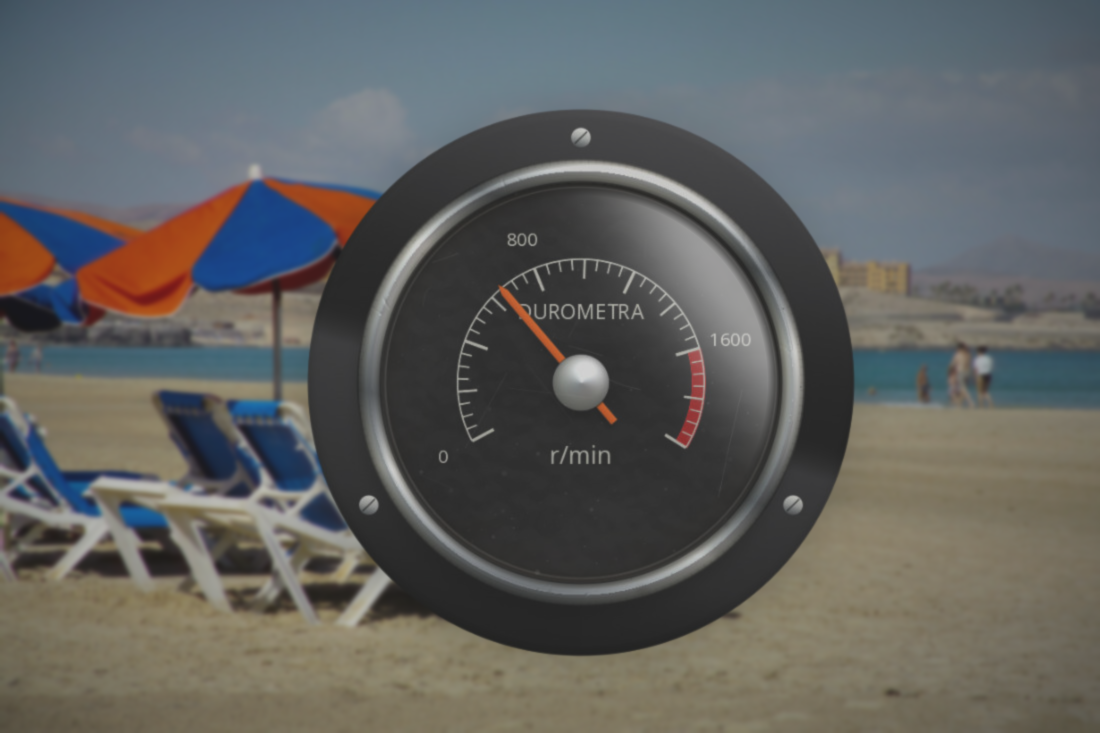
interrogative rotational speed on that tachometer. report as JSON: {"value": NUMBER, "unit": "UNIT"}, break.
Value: {"value": 650, "unit": "rpm"}
